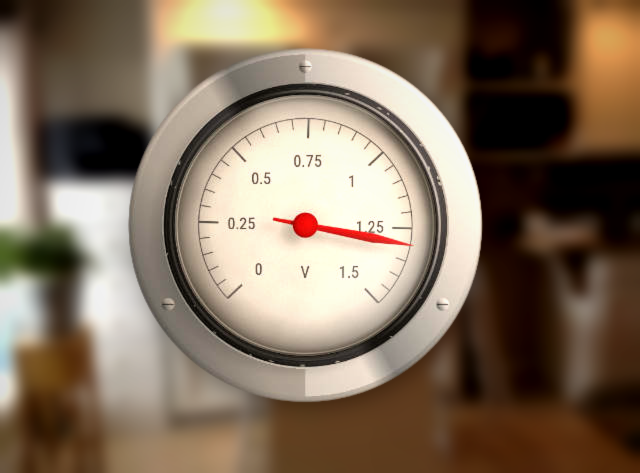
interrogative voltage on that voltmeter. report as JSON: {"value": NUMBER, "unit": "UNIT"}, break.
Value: {"value": 1.3, "unit": "V"}
